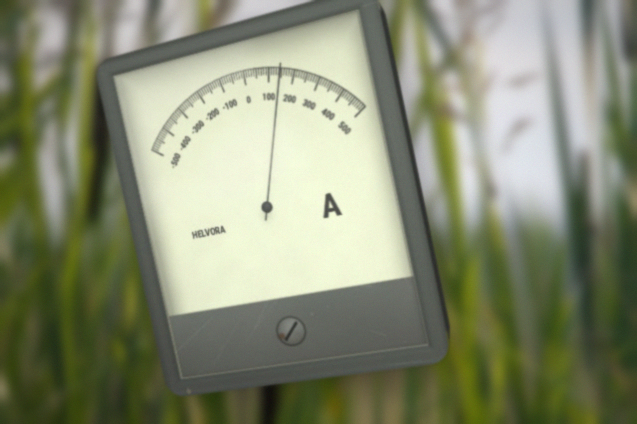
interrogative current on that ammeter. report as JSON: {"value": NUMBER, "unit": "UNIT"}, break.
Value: {"value": 150, "unit": "A"}
